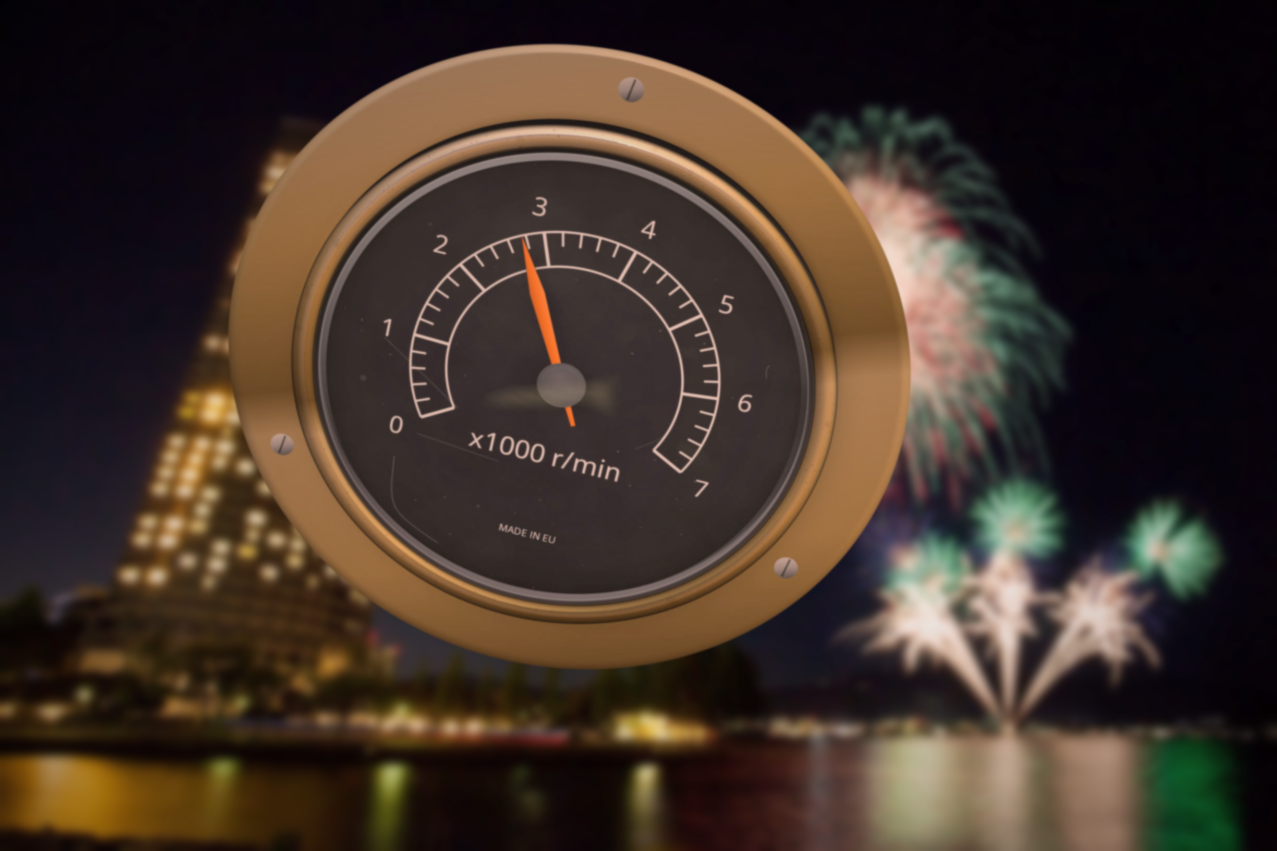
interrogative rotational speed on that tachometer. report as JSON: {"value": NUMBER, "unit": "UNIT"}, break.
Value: {"value": 2800, "unit": "rpm"}
